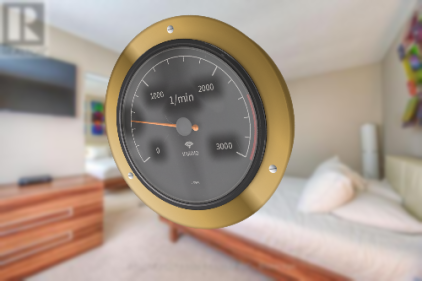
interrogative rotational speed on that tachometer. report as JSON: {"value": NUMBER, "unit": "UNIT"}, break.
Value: {"value": 500, "unit": "rpm"}
